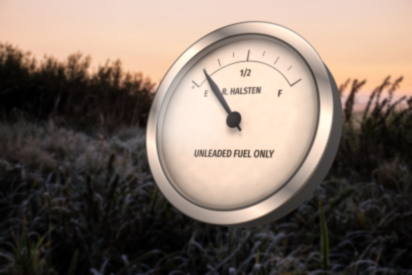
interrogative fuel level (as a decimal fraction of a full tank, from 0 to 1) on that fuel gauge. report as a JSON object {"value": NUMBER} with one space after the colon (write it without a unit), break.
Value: {"value": 0.125}
